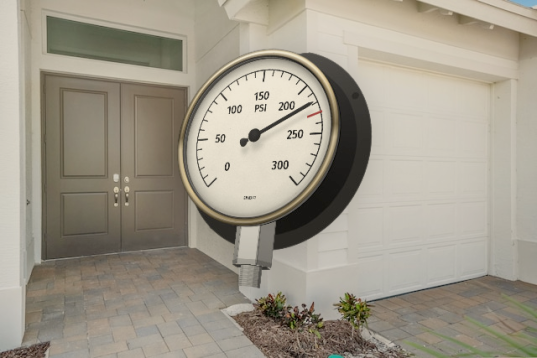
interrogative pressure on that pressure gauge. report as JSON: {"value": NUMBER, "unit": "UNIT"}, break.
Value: {"value": 220, "unit": "psi"}
